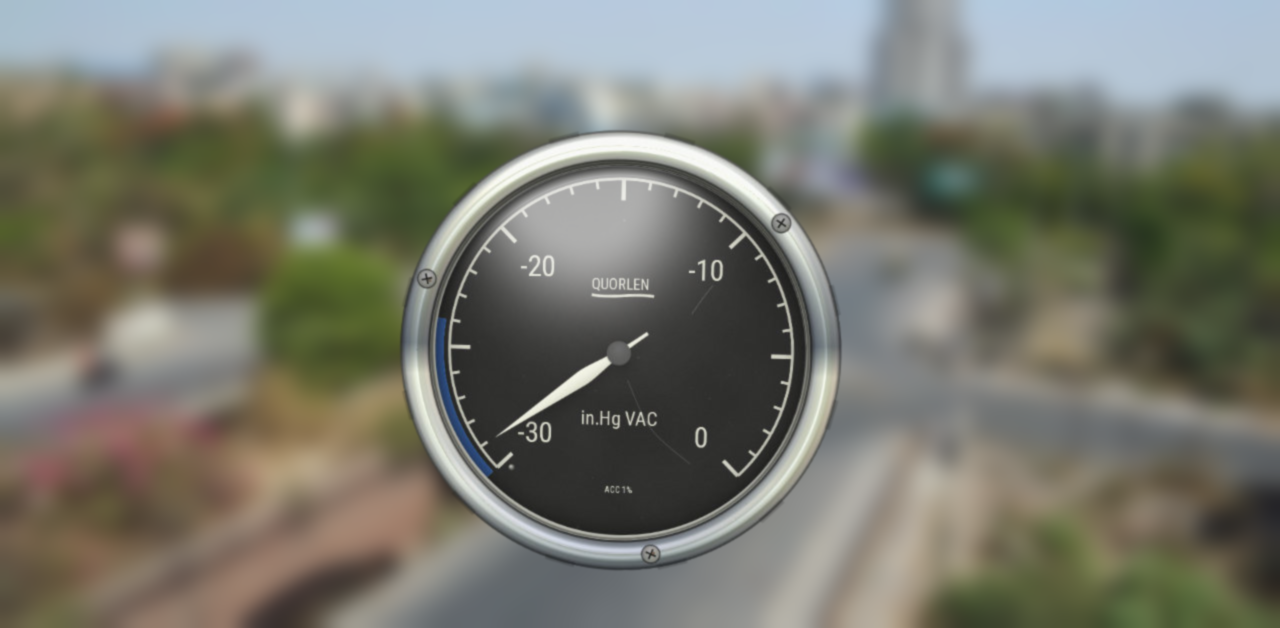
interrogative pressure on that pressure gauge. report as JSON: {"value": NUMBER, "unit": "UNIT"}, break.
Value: {"value": -29, "unit": "inHg"}
